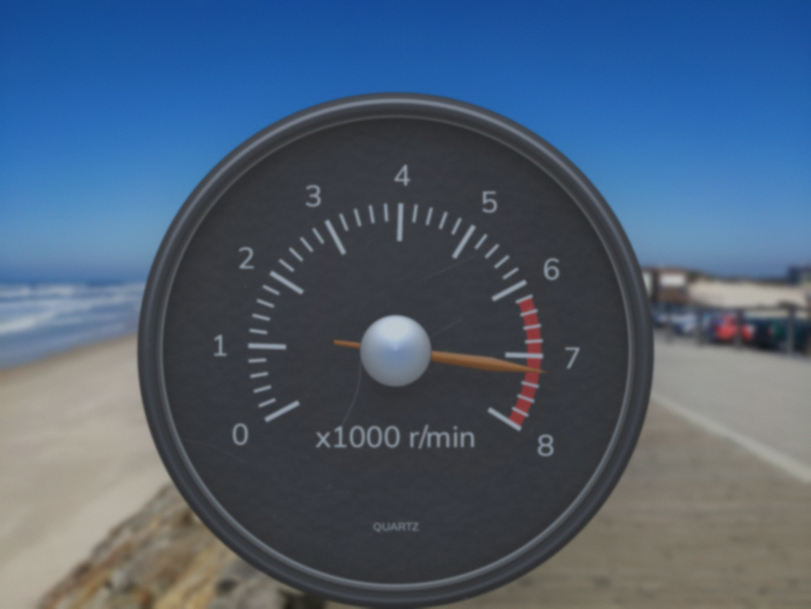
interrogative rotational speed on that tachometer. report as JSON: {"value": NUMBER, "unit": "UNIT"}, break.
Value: {"value": 7200, "unit": "rpm"}
